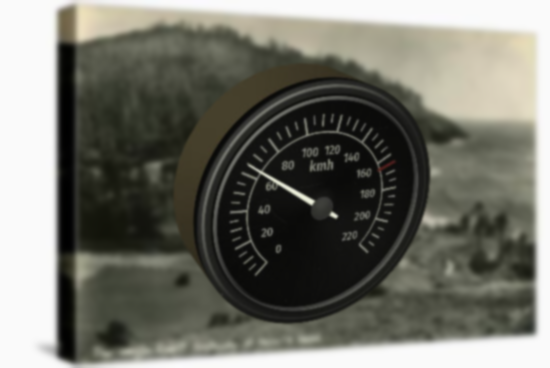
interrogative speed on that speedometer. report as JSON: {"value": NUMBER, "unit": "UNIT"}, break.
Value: {"value": 65, "unit": "km/h"}
